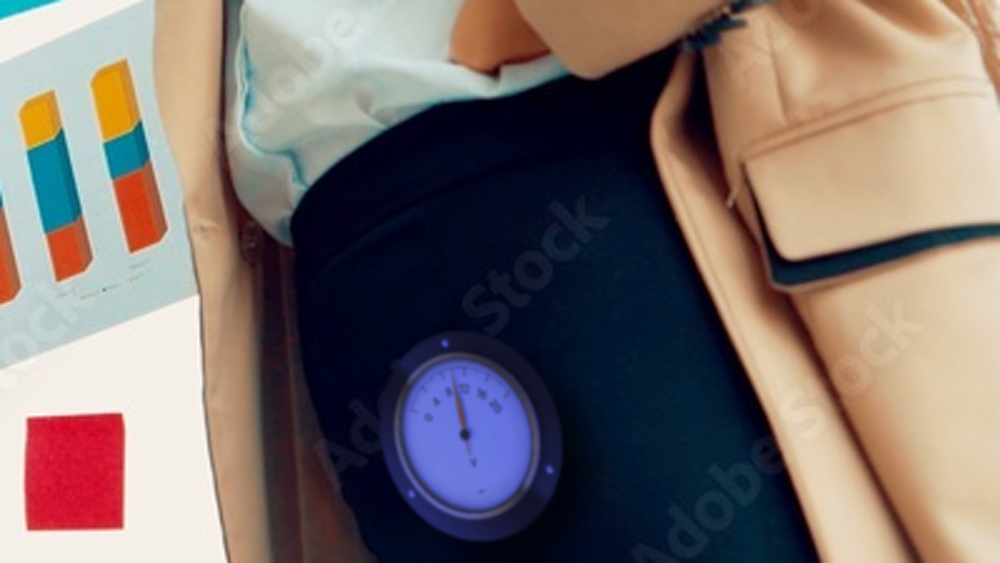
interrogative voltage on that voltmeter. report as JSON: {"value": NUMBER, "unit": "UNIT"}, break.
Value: {"value": 10, "unit": "V"}
